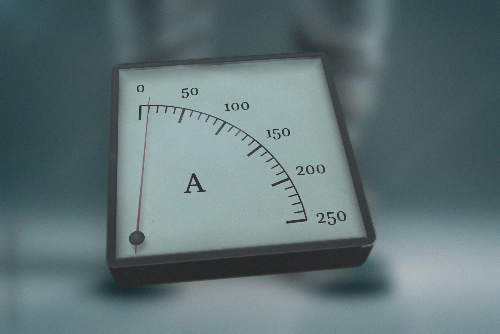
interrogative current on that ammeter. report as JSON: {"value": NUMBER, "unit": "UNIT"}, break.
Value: {"value": 10, "unit": "A"}
